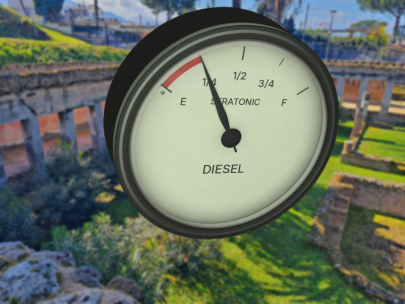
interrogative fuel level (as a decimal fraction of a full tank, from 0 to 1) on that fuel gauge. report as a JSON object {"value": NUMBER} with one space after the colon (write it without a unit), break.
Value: {"value": 0.25}
